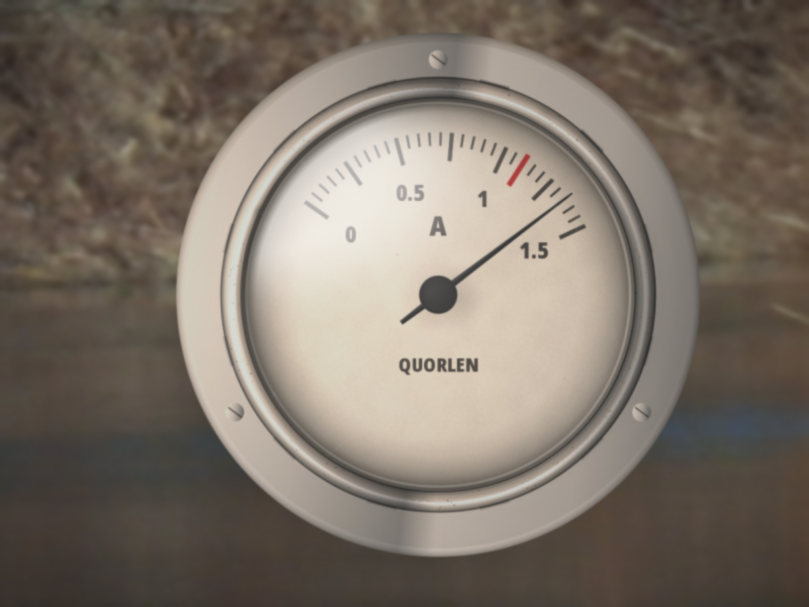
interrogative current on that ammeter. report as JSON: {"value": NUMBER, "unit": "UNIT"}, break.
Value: {"value": 1.35, "unit": "A"}
